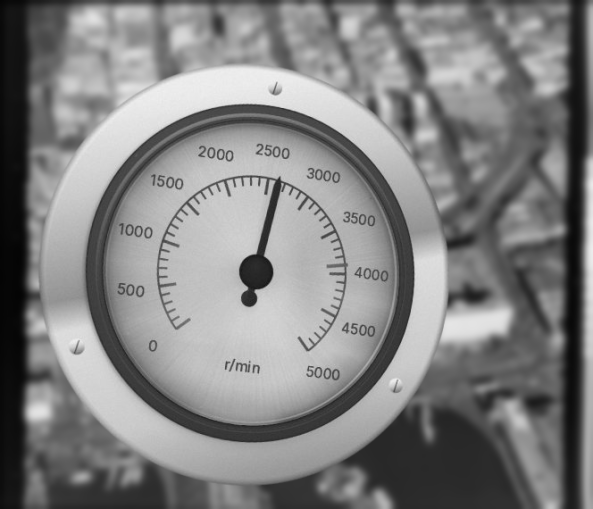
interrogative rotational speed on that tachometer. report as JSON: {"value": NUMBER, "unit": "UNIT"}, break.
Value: {"value": 2600, "unit": "rpm"}
